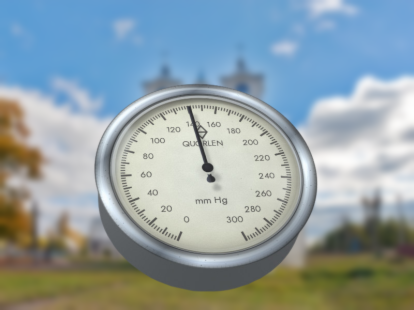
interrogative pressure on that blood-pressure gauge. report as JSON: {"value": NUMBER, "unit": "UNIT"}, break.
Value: {"value": 140, "unit": "mmHg"}
